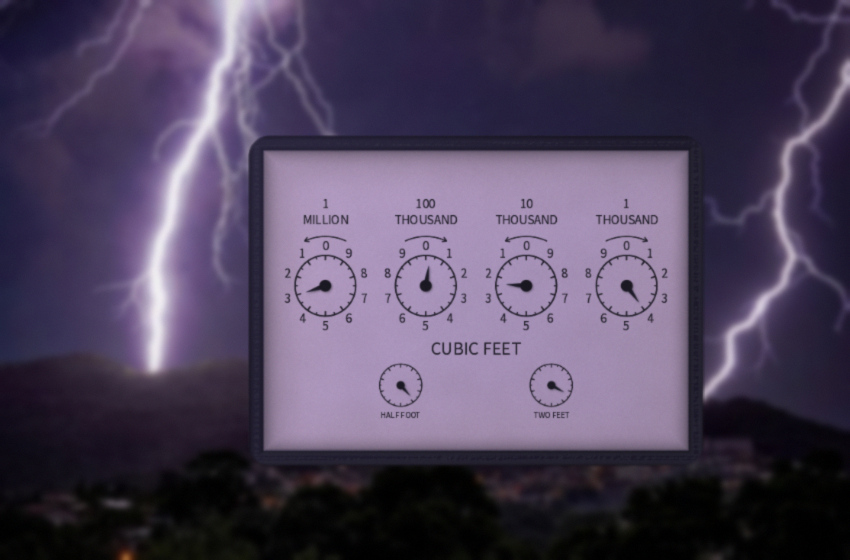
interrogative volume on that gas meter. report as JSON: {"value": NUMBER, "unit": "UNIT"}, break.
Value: {"value": 302400, "unit": "ft³"}
